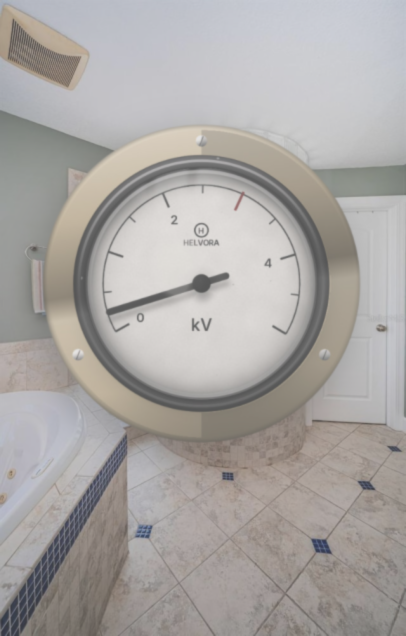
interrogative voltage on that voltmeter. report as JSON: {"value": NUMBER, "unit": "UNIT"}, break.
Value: {"value": 0.25, "unit": "kV"}
